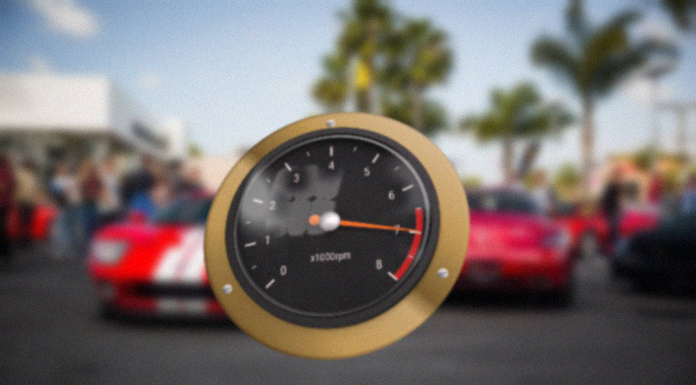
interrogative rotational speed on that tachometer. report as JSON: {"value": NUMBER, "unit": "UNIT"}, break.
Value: {"value": 7000, "unit": "rpm"}
